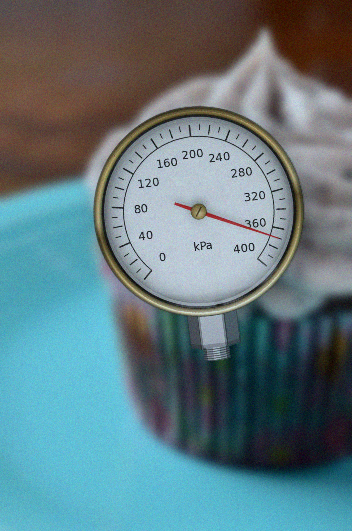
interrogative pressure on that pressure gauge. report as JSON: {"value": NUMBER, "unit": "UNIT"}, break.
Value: {"value": 370, "unit": "kPa"}
